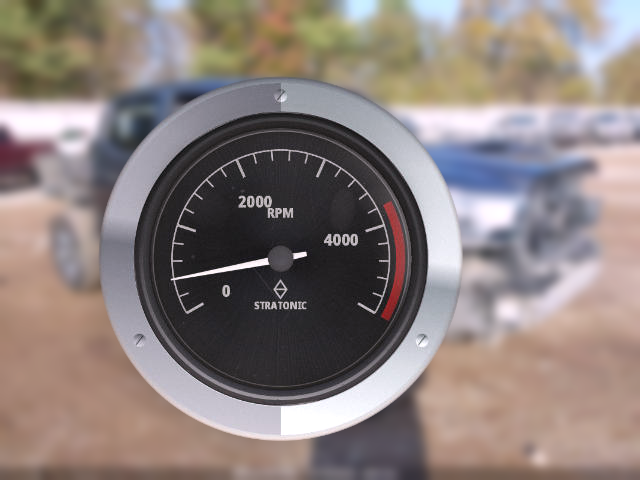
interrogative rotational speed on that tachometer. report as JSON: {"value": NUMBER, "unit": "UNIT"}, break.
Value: {"value": 400, "unit": "rpm"}
